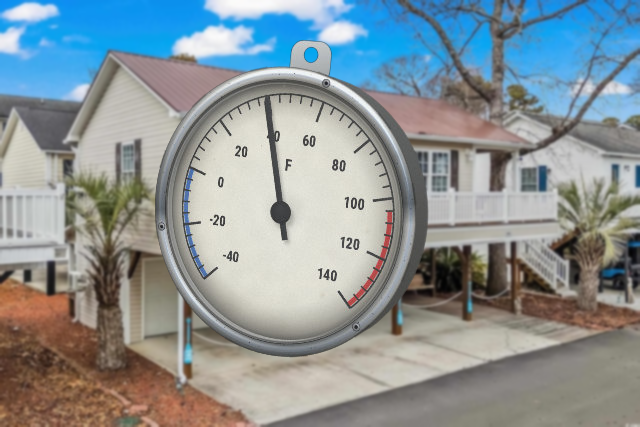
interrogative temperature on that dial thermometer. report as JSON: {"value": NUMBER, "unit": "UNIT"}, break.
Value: {"value": 40, "unit": "°F"}
